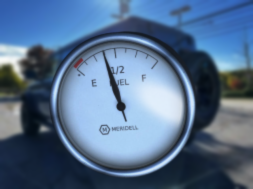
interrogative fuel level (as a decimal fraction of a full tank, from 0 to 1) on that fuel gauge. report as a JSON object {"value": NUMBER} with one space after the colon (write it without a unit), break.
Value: {"value": 0.375}
